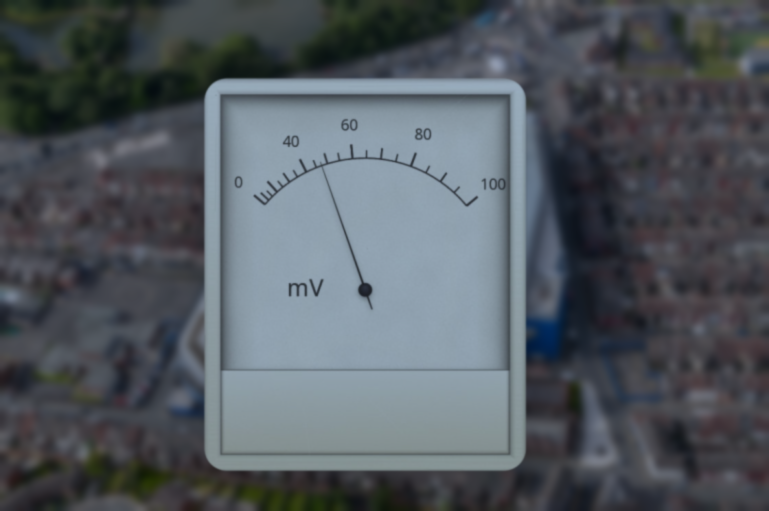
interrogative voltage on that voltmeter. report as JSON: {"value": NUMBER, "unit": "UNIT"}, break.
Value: {"value": 47.5, "unit": "mV"}
